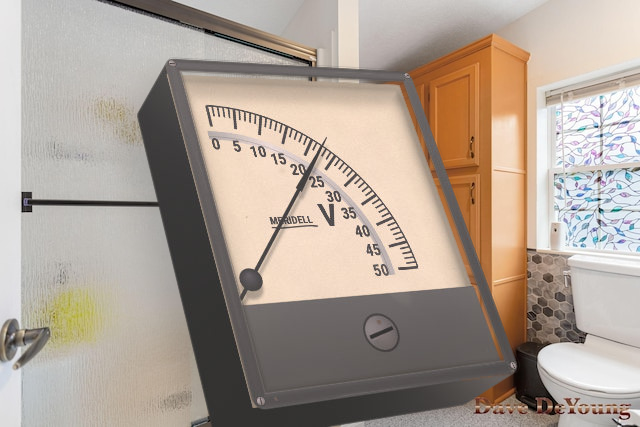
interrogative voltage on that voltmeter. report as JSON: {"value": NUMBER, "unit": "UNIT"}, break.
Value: {"value": 22, "unit": "V"}
